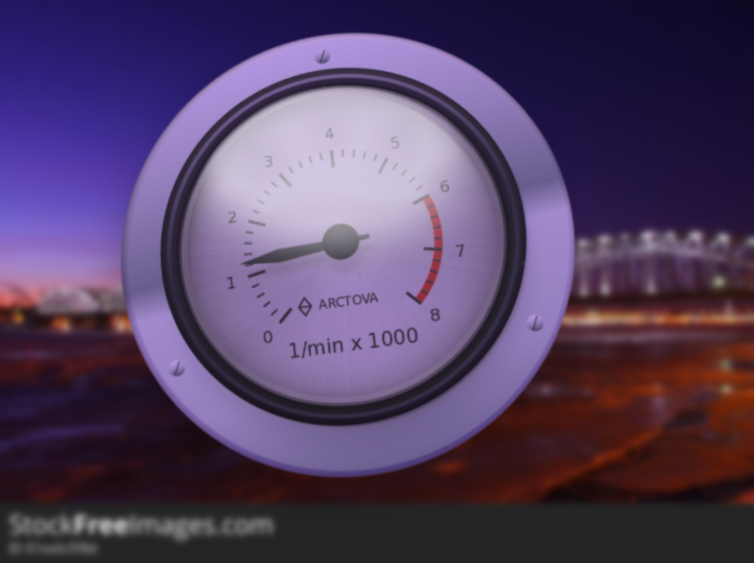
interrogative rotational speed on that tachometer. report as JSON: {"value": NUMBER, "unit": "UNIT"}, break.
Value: {"value": 1200, "unit": "rpm"}
